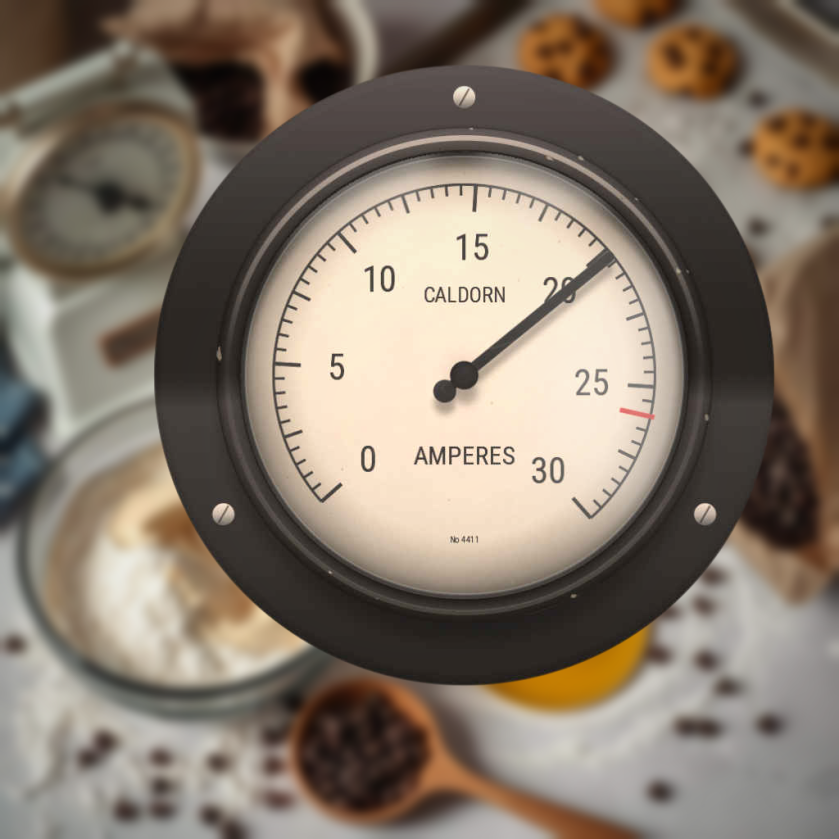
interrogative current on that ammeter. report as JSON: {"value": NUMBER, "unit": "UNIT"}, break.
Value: {"value": 20.25, "unit": "A"}
